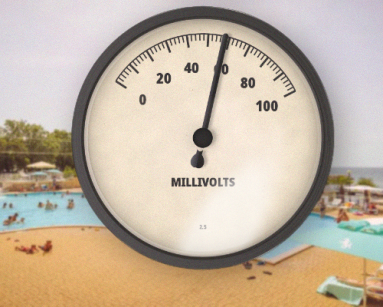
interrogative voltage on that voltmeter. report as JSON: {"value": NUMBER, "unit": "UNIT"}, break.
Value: {"value": 58, "unit": "mV"}
